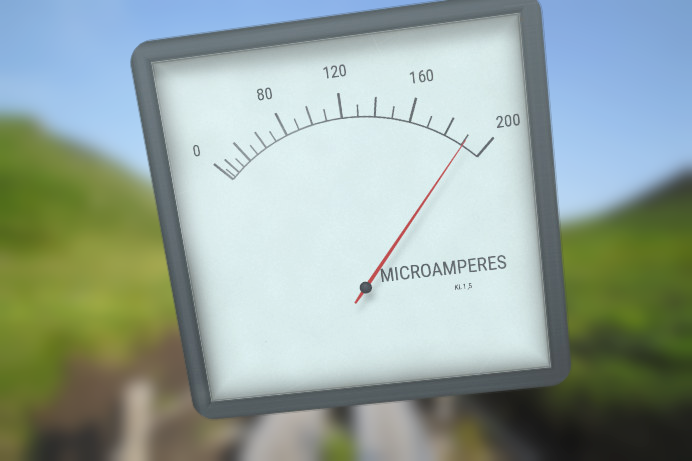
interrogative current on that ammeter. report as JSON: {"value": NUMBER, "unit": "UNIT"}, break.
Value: {"value": 190, "unit": "µA"}
